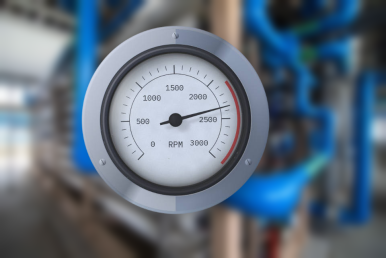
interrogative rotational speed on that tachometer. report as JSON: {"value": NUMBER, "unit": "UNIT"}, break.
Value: {"value": 2350, "unit": "rpm"}
